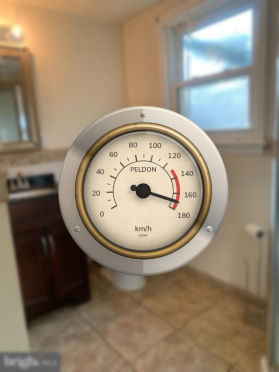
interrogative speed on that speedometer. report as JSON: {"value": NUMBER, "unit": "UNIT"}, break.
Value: {"value": 170, "unit": "km/h"}
